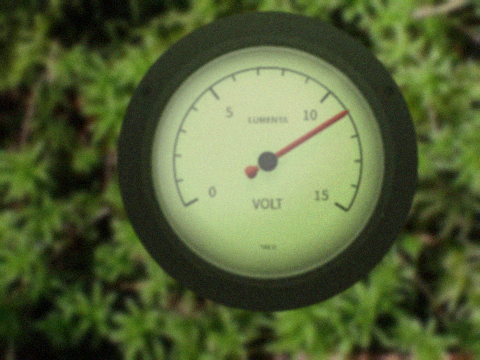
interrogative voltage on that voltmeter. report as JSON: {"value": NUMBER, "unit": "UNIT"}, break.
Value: {"value": 11, "unit": "V"}
